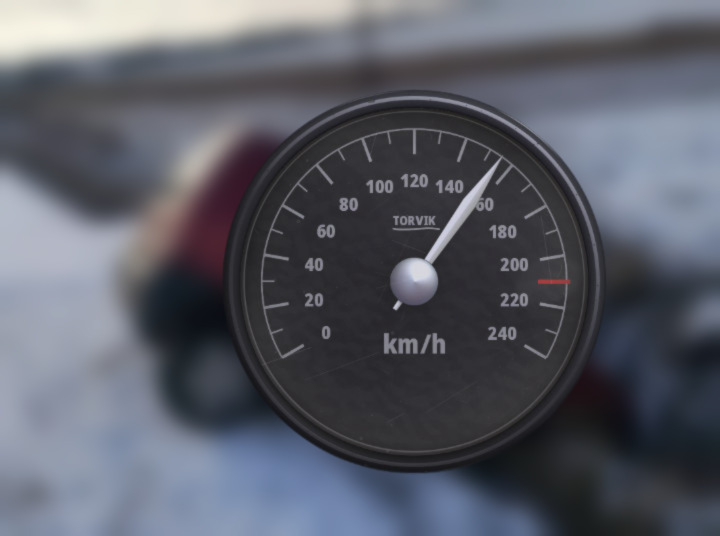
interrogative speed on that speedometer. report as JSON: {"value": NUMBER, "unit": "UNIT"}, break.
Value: {"value": 155, "unit": "km/h"}
